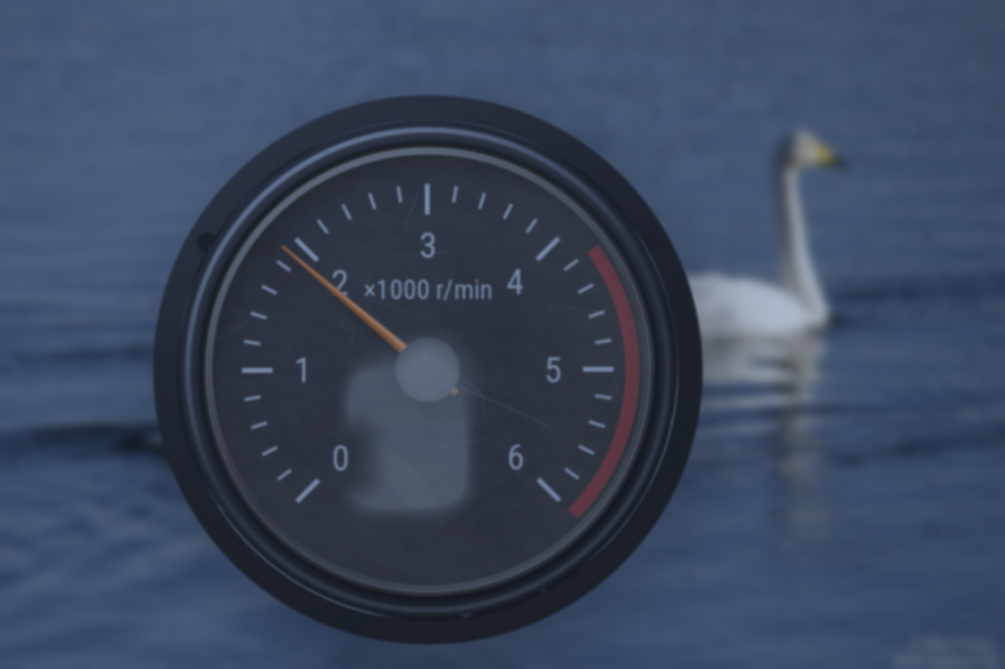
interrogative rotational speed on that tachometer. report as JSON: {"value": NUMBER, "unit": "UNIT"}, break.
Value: {"value": 1900, "unit": "rpm"}
